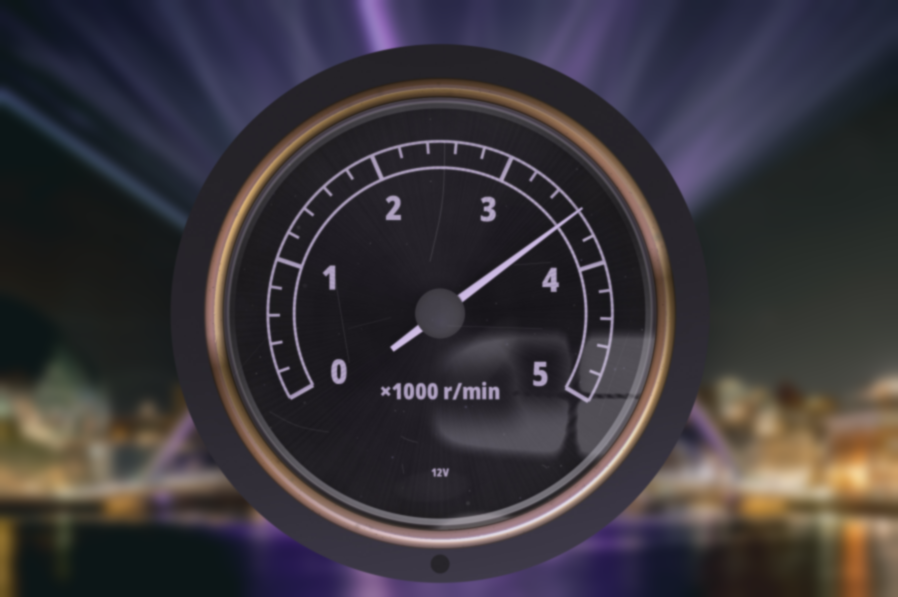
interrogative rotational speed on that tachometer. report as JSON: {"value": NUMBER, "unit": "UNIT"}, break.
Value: {"value": 3600, "unit": "rpm"}
